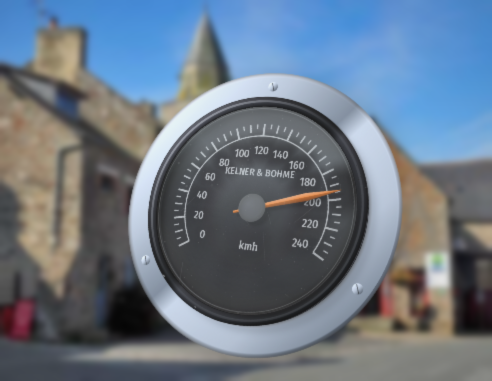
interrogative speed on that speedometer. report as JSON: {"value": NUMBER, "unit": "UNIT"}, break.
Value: {"value": 195, "unit": "km/h"}
